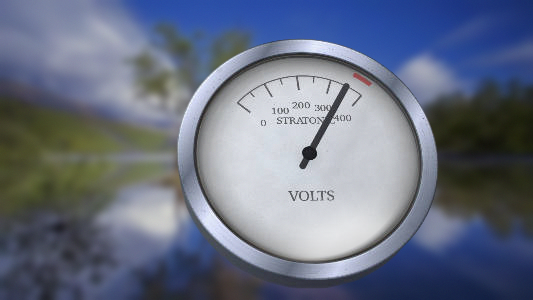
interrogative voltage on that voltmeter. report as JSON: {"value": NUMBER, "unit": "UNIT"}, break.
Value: {"value": 350, "unit": "V"}
